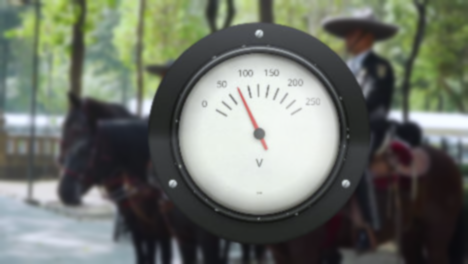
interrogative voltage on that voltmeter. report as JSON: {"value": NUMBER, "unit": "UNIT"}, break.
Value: {"value": 75, "unit": "V"}
